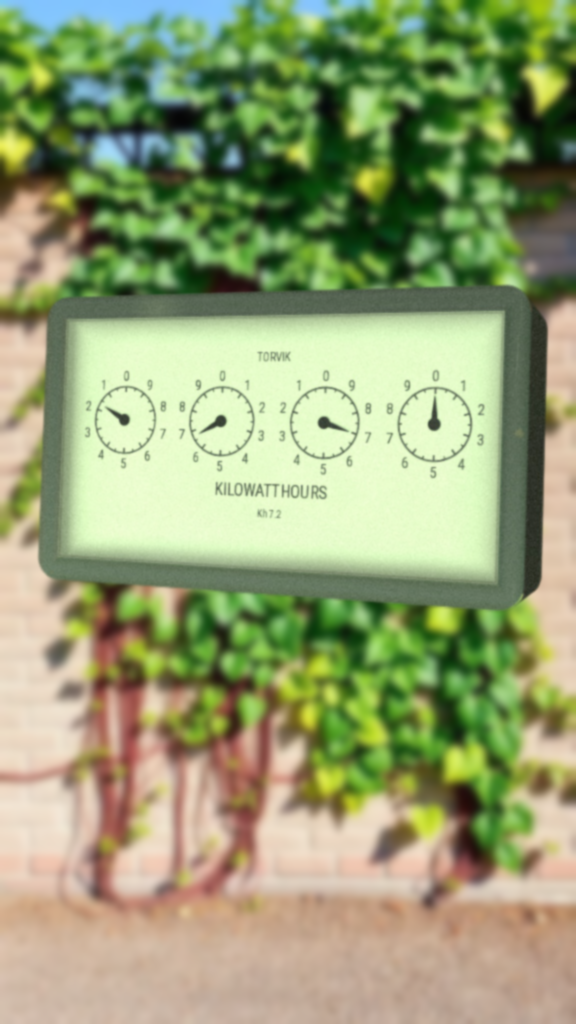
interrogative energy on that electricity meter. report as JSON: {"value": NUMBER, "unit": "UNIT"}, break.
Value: {"value": 1670, "unit": "kWh"}
